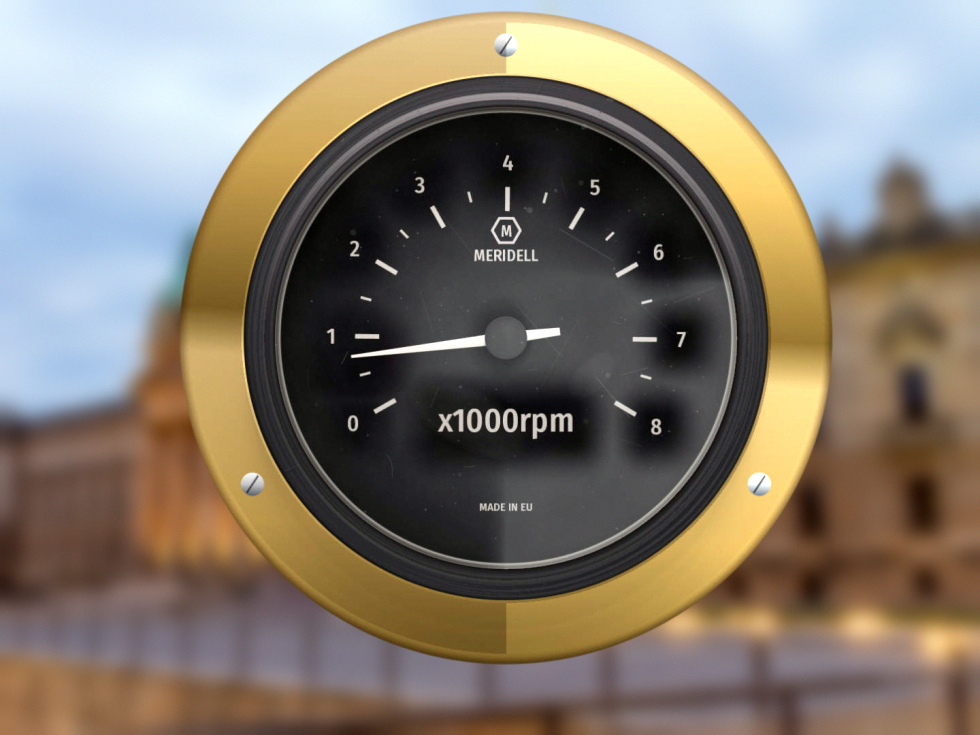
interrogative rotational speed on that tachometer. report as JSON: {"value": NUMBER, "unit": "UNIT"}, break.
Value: {"value": 750, "unit": "rpm"}
